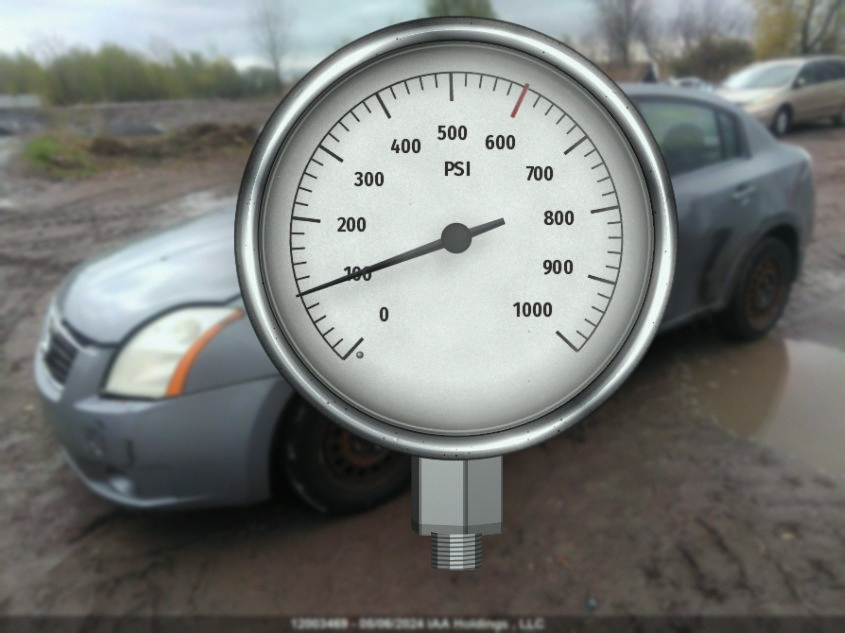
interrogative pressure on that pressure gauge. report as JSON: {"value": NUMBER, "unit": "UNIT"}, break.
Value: {"value": 100, "unit": "psi"}
